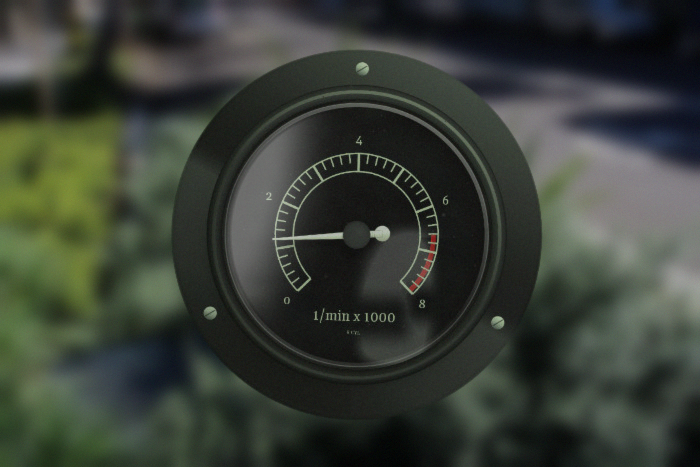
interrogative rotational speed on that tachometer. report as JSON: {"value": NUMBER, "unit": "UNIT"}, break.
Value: {"value": 1200, "unit": "rpm"}
